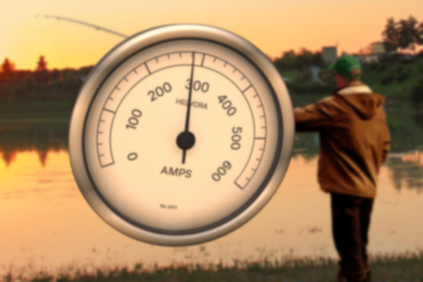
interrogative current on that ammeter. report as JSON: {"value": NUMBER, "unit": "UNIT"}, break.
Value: {"value": 280, "unit": "A"}
